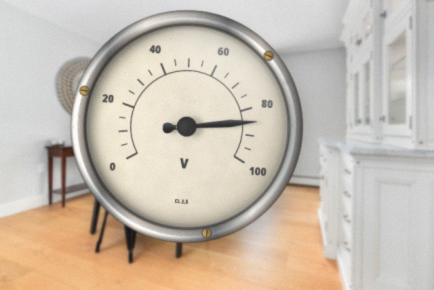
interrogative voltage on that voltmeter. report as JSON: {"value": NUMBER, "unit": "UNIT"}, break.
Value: {"value": 85, "unit": "V"}
